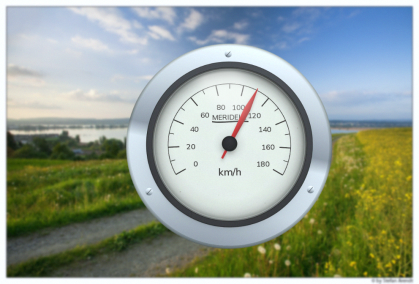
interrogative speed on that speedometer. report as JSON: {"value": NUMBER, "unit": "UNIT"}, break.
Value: {"value": 110, "unit": "km/h"}
